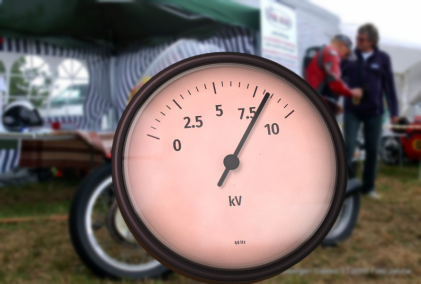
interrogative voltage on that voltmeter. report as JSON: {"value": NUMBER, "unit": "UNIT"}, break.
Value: {"value": 8.25, "unit": "kV"}
